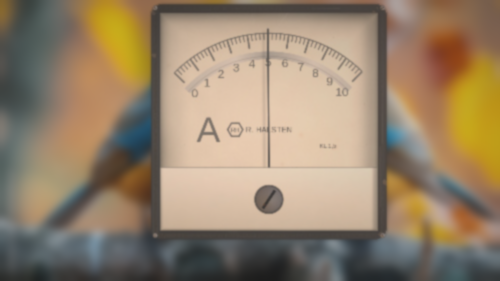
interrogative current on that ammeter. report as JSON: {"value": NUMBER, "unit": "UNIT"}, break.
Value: {"value": 5, "unit": "A"}
